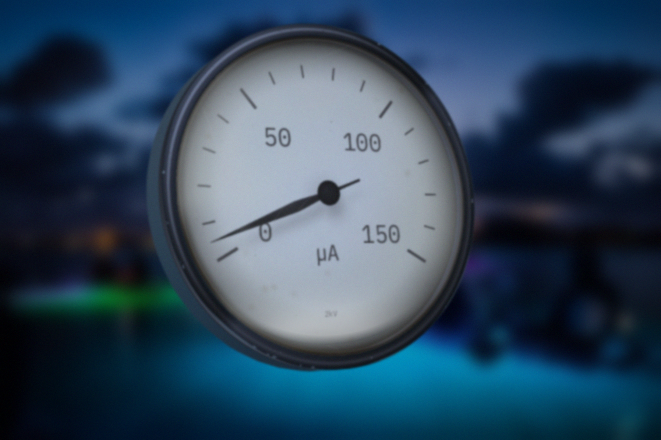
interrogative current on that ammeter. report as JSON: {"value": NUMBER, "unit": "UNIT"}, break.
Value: {"value": 5, "unit": "µA"}
